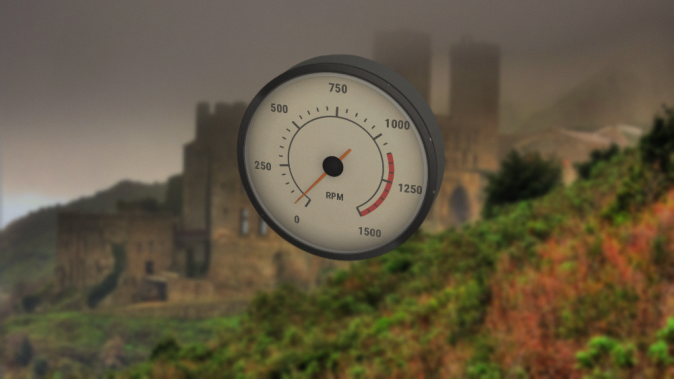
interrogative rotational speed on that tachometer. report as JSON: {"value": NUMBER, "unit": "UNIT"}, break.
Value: {"value": 50, "unit": "rpm"}
